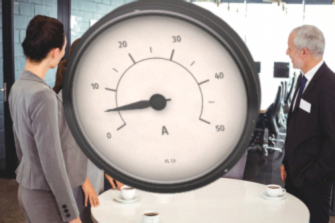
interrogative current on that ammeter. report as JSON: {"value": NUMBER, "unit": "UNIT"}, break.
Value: {"value": 5, "unit": "A"}
